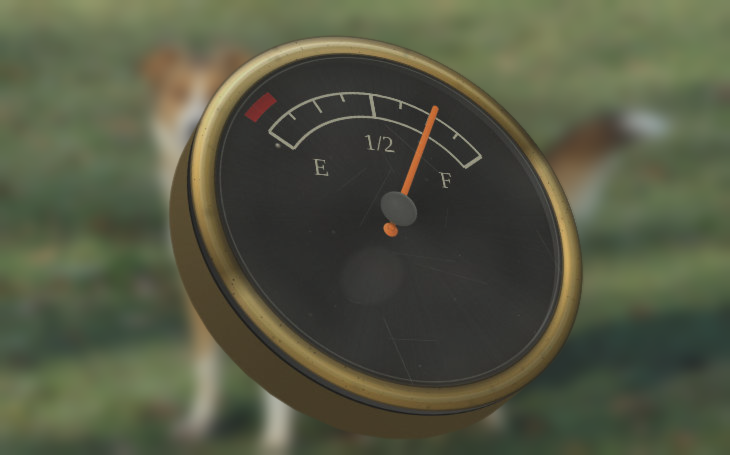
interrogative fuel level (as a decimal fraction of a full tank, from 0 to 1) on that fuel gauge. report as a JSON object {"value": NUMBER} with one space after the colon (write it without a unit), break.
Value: {"value": 0.75}
